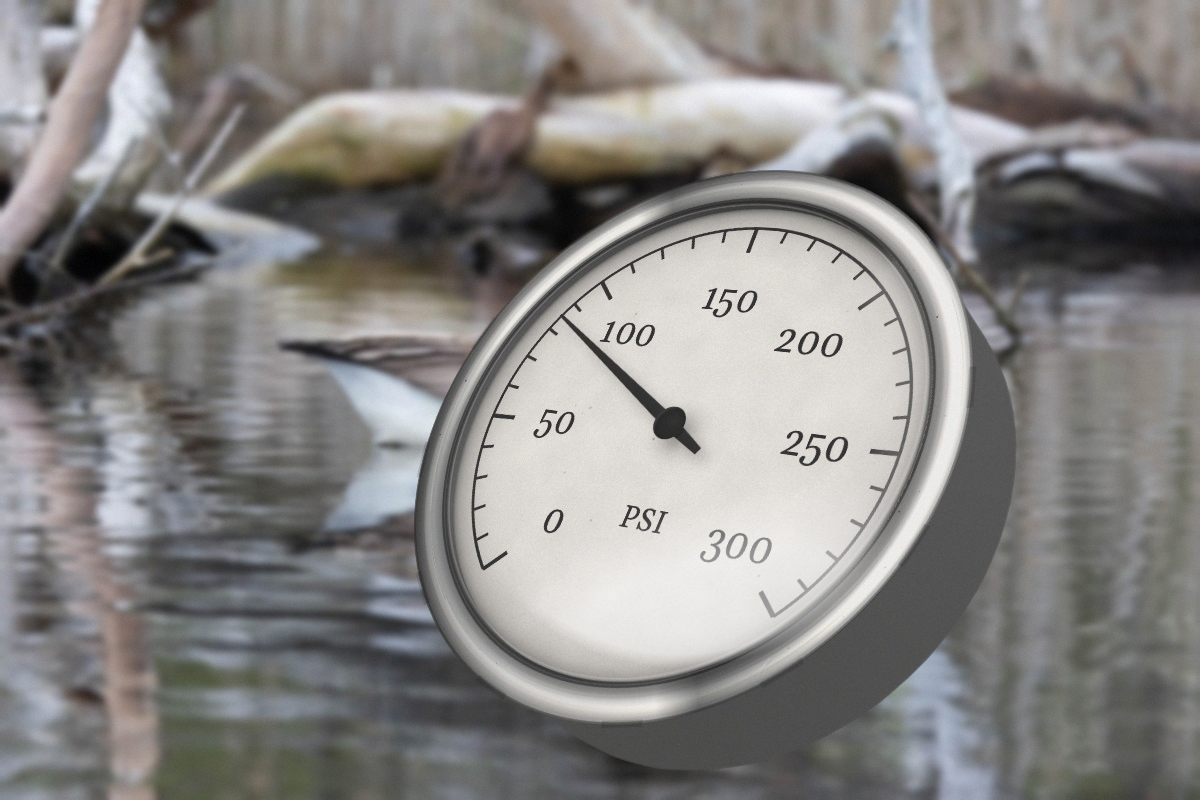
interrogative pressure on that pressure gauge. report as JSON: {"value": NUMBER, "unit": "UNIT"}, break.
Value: {"value": 85, "unit": "psi"}
